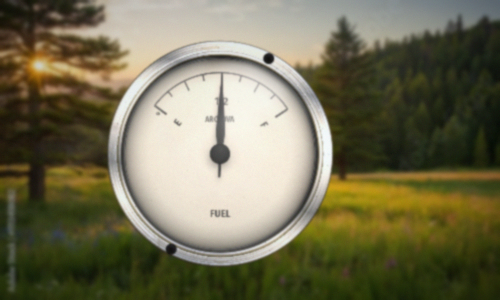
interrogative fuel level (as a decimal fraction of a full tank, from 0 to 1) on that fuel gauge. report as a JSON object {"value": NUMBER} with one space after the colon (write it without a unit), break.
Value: {"value": 0.5}
